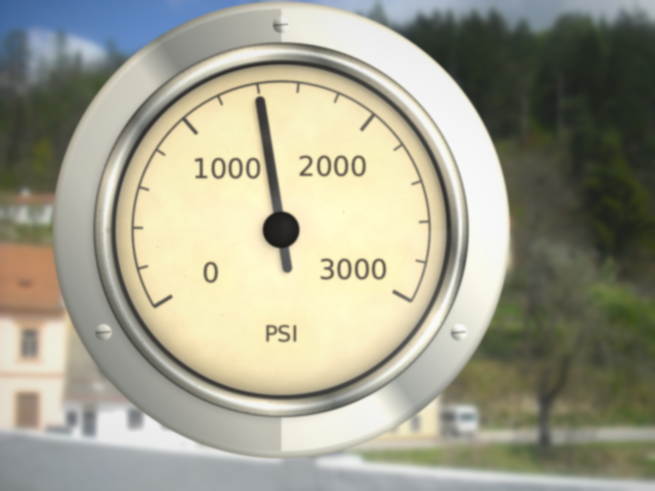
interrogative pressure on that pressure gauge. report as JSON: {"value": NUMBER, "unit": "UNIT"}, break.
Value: {"value": 1400, "unit": "psi"}
